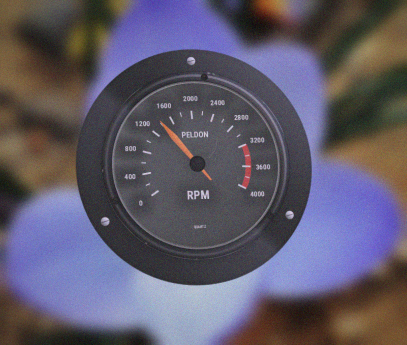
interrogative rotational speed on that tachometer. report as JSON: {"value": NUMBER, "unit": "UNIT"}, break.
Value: {"value": 1400, "unit": "rpm"}
